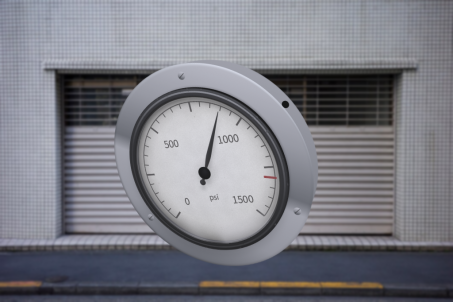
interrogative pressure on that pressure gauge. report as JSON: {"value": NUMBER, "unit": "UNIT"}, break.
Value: {"value": 900, "unit": "psi"}
